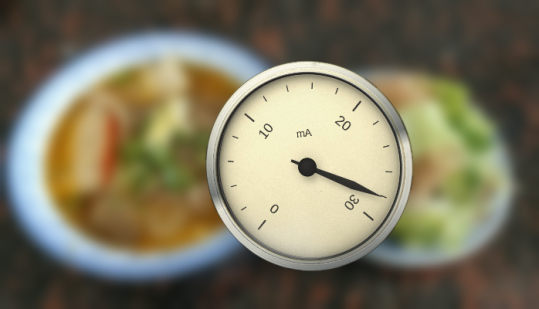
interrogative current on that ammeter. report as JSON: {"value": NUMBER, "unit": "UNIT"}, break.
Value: {"value": 28, "unit": "mA"}
